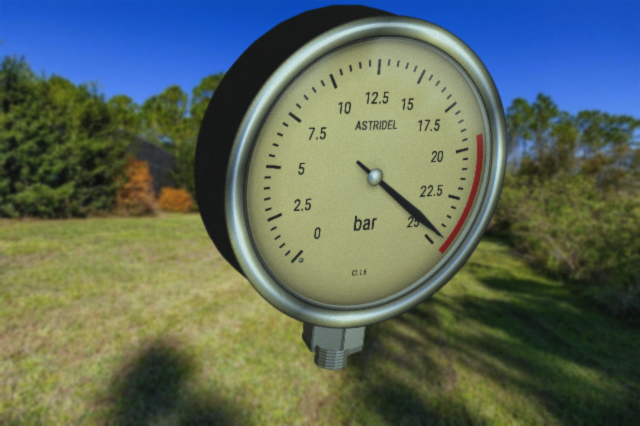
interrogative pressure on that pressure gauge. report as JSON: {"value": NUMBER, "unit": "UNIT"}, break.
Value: {"value": 24.5, "unit": "bar"}
